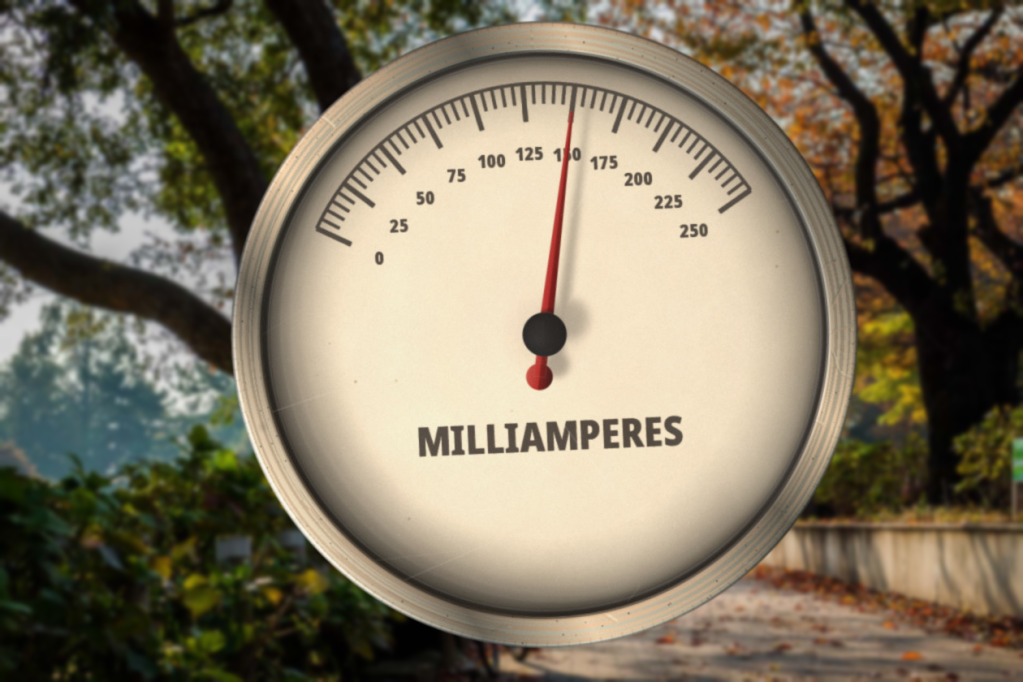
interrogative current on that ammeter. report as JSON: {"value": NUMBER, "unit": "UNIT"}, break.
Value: {"value": 150, "unit": "mA"}
